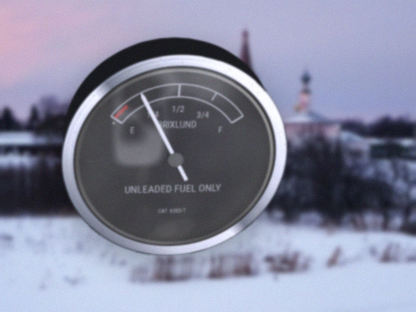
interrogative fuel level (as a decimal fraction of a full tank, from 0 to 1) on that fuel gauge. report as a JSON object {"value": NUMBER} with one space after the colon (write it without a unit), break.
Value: {"value": 0.25}
